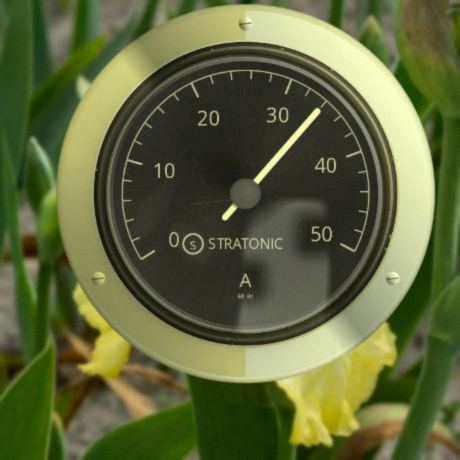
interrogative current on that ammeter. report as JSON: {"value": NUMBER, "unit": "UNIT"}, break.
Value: {"value": 34, "unit": "A"}
